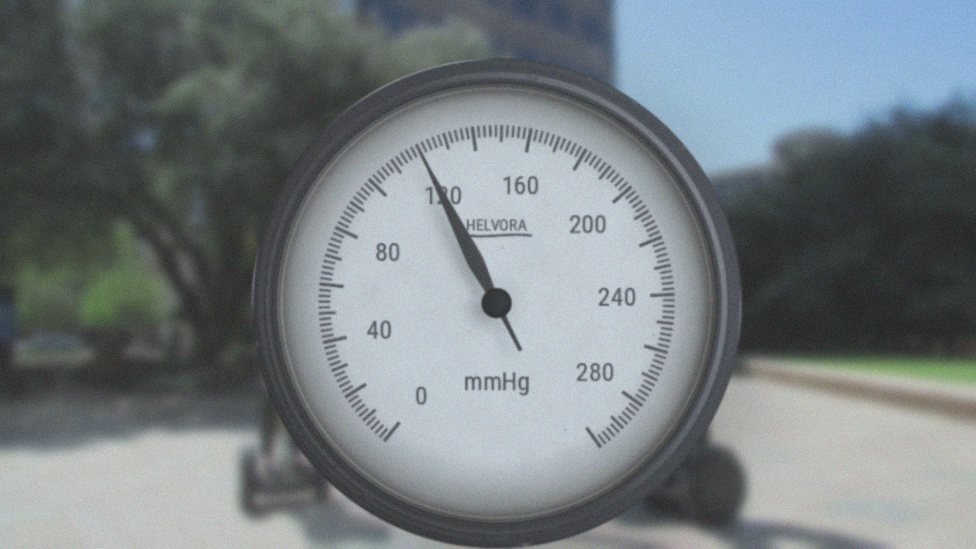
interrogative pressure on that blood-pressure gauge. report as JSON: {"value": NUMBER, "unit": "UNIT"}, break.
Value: {"value": 120, "unit": "mmHg"}
